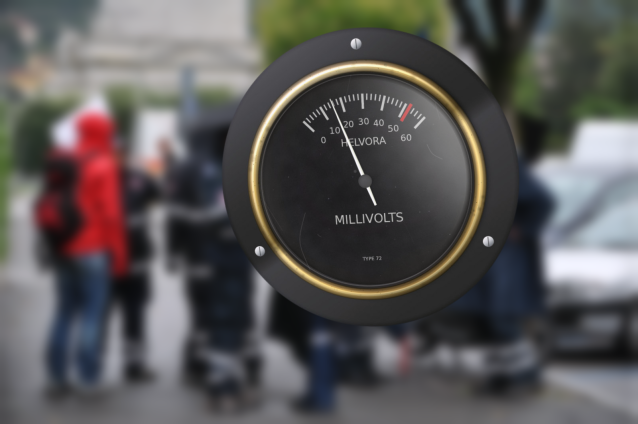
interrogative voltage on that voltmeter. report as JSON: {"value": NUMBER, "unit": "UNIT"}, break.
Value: {"value": 16, "unit": "mV"}
